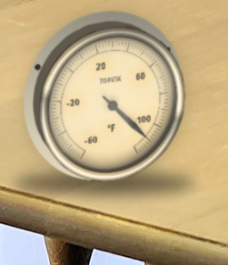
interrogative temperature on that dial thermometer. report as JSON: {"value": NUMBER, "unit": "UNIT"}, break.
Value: {"value": 110, "unit": "°F"}
